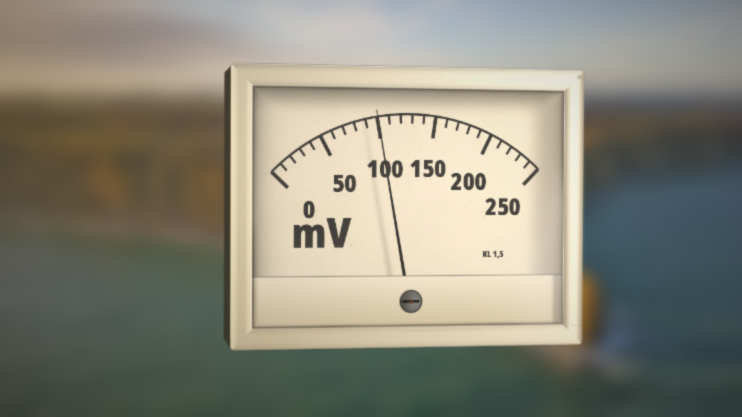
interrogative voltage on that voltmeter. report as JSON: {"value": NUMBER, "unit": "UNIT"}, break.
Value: {"value": 100, "unit": "mV"}
